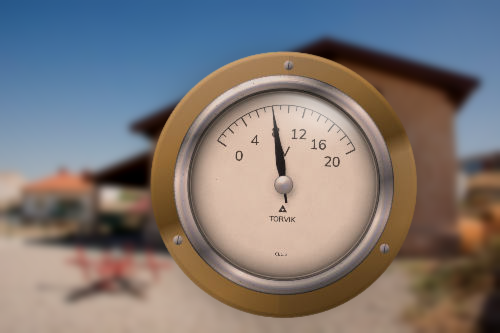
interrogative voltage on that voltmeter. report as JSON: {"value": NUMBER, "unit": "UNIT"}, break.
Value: {"value": 8, "unit": "V"}
